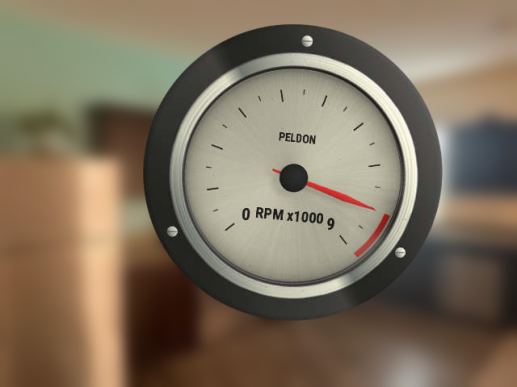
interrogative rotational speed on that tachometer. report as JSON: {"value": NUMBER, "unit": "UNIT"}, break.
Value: {"value": 8000, "unit": "rpm"}
